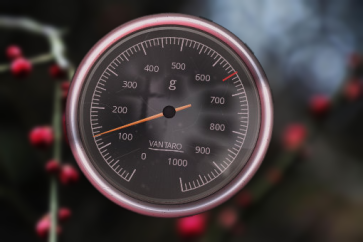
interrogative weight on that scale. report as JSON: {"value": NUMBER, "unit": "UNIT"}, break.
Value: {"value": 130, "unit": "g"}
